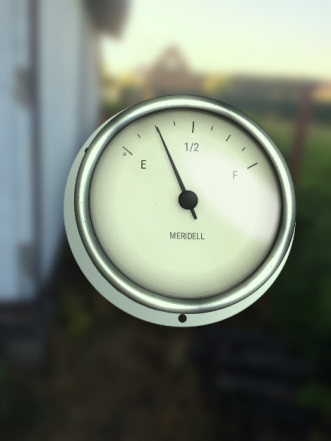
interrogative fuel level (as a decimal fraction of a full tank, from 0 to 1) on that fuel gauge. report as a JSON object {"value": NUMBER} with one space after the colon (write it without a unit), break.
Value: {"value": 0.25}
